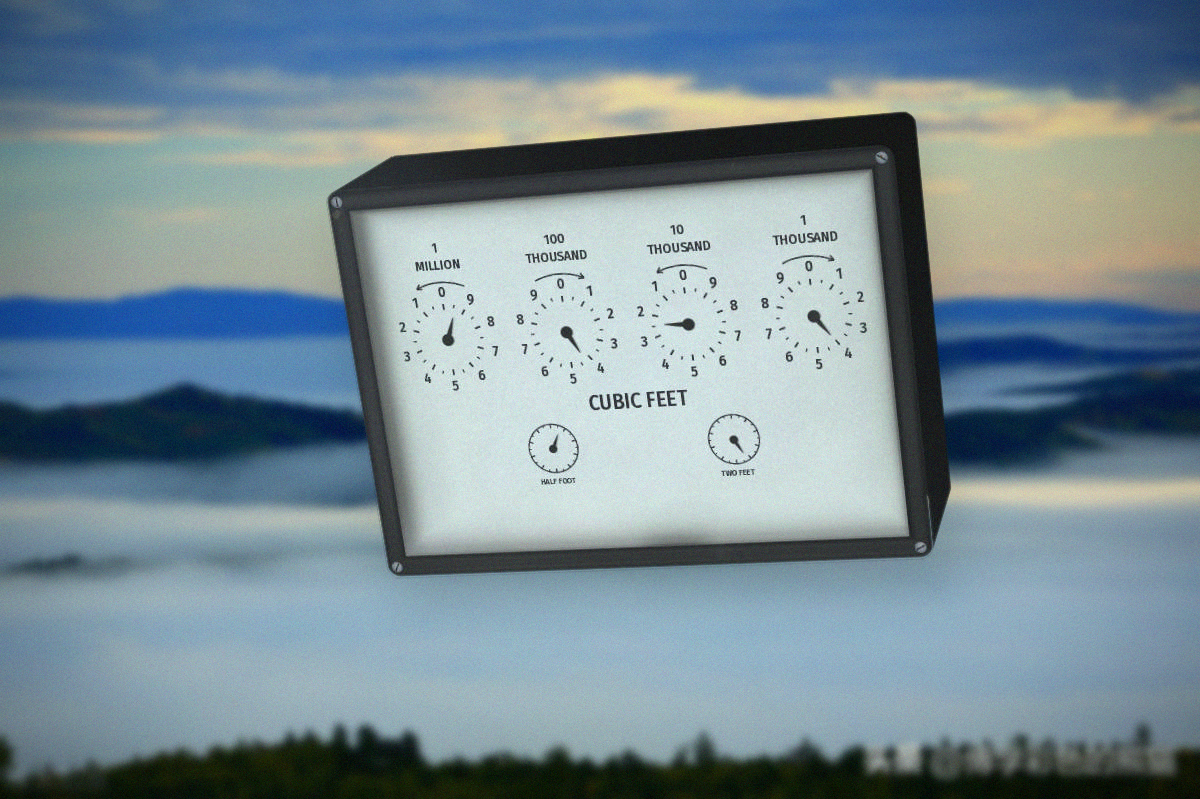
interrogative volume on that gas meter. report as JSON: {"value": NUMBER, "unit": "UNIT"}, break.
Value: {"value": 942400, "unit": "ft³"}
